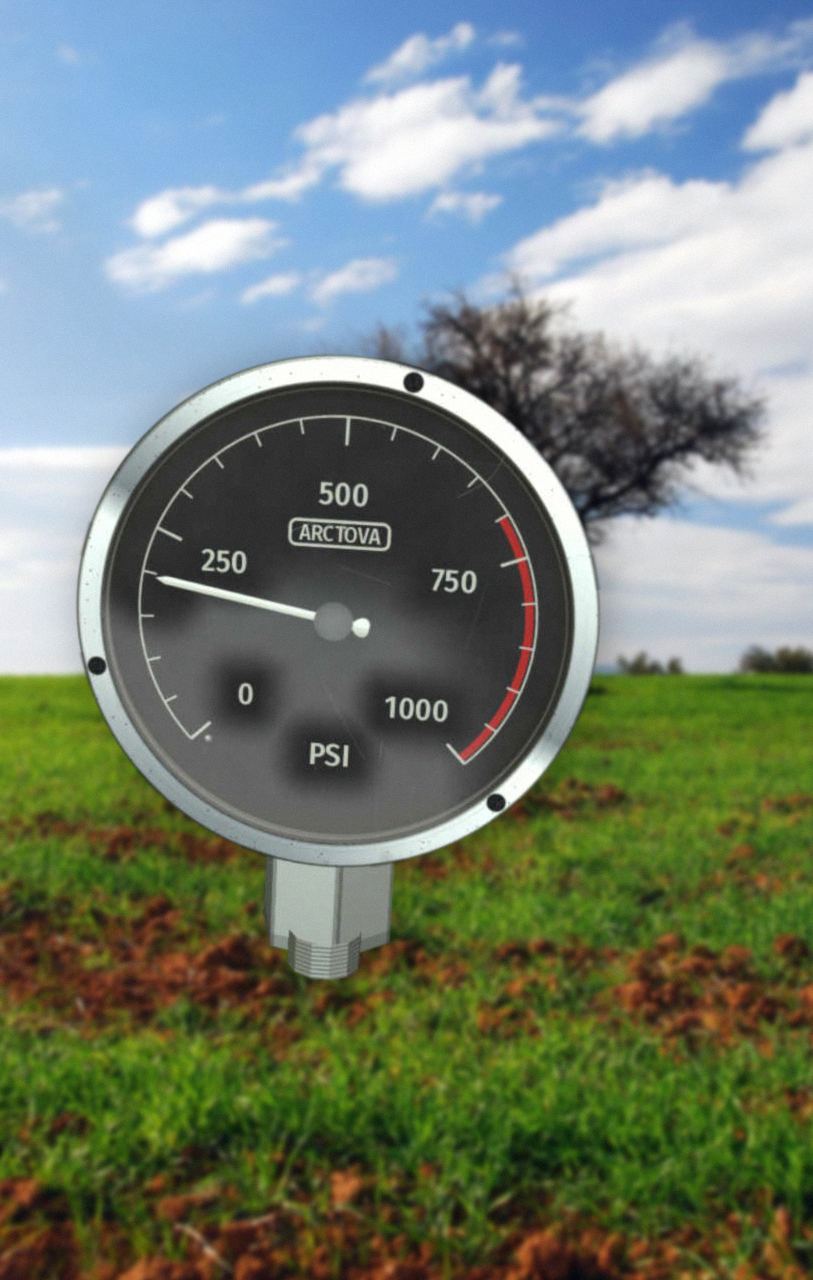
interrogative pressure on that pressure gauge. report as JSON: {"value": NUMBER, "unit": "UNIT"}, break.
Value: {"value": 200, "unit": "psi"}
